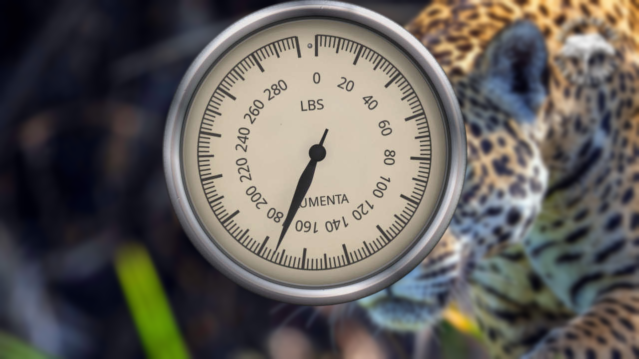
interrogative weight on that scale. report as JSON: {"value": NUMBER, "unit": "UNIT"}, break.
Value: {"value": 174, "unit": "lb"}
